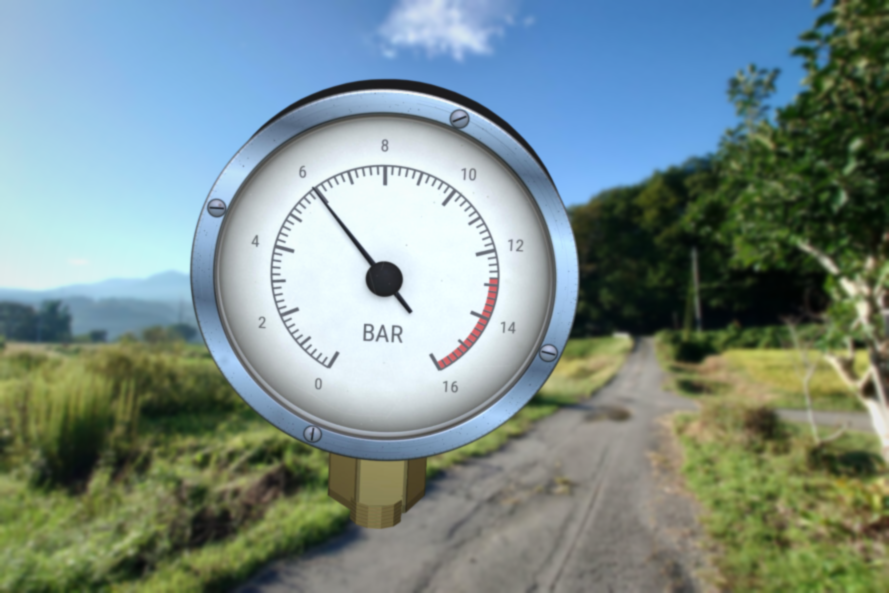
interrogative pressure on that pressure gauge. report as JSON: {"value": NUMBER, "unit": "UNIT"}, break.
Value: {"value": 6, "unit": "bar"}
